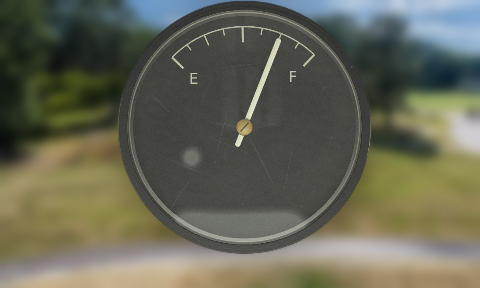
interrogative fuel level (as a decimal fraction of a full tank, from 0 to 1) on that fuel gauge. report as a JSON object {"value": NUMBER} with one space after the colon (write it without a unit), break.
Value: {"value": 0.75}
